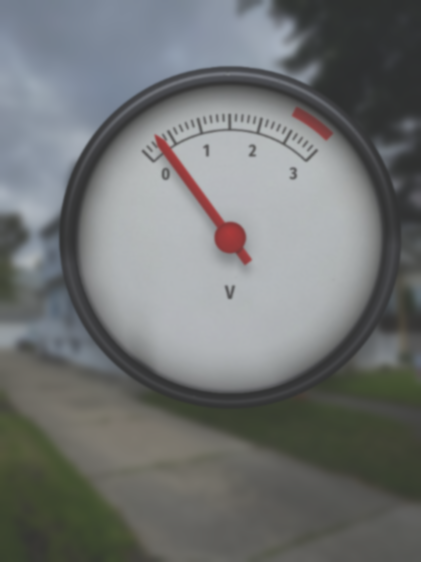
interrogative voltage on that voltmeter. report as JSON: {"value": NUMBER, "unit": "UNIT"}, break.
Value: {"value": 0.3, "unit": "V"}
